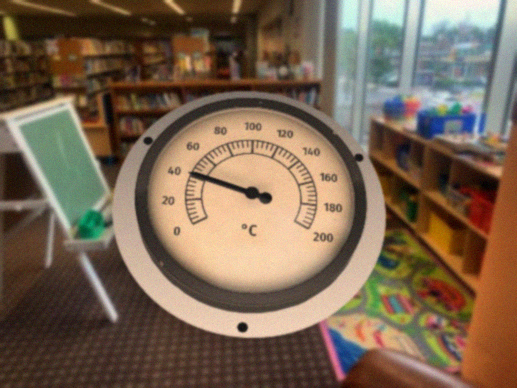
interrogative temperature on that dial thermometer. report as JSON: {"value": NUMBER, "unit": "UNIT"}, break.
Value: {"value": 40, "unit": "°C"}
